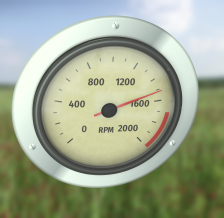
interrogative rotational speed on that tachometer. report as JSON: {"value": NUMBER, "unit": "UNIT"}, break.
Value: {"value": 1500, "unit": "rpm"}
